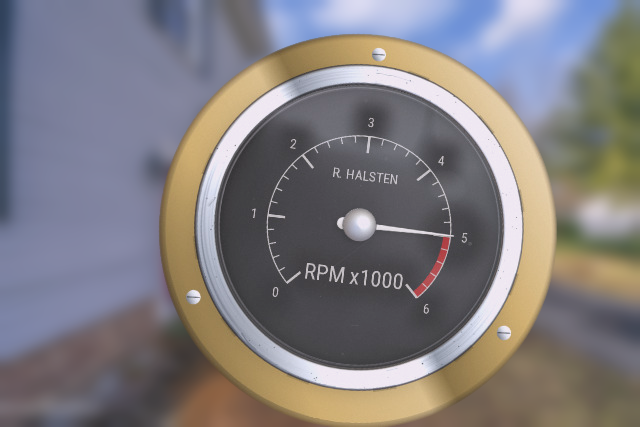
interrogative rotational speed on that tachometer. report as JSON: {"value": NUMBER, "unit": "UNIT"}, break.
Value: {"value": 5000, "unit": "rpm"}
